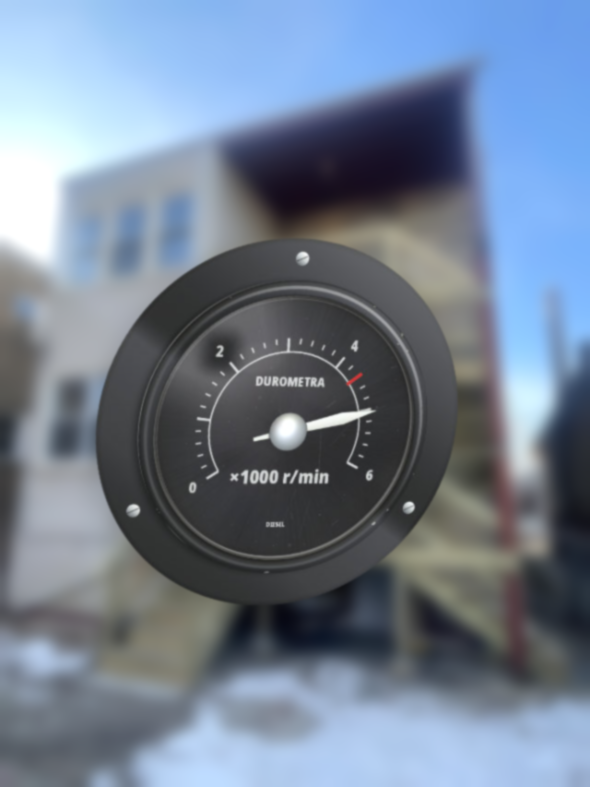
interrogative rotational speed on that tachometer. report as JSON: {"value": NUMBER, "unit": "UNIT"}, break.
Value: {"value": 5000, "unit": "rpm"}
